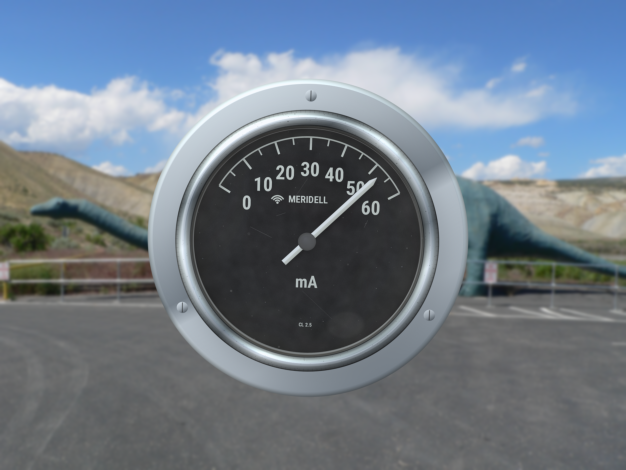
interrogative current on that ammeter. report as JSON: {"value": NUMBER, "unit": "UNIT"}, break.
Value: {"value": 52.5, "unit": "mA"}
